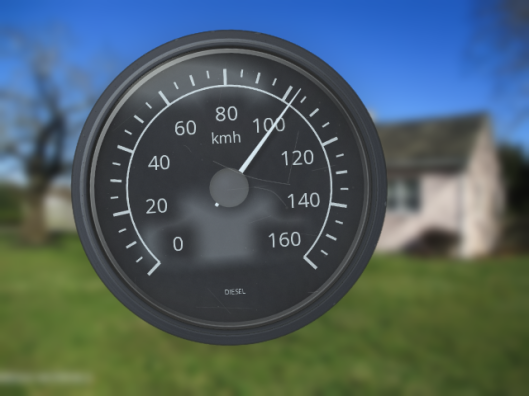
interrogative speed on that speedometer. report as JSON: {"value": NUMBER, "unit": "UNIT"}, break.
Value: {"value": 102.5, "unit": "km/h"}
